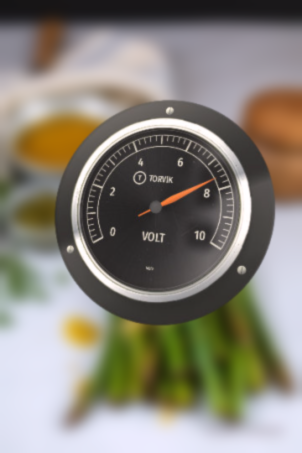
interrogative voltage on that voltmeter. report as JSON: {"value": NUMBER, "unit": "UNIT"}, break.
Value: {"value": 7.6, "unit": "V"}
